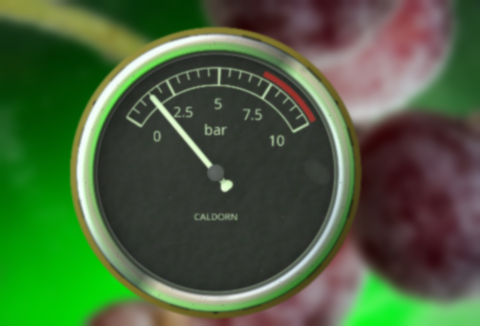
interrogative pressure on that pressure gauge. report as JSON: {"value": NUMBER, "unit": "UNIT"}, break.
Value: {"value": 1.5, "unit": "bar"}
